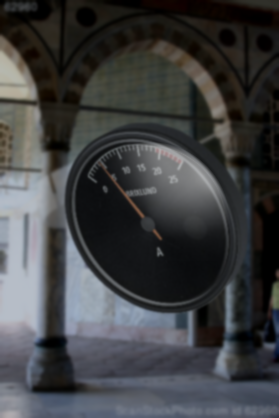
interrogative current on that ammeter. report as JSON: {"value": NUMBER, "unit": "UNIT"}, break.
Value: {"value": 5, "unit": "A"}
